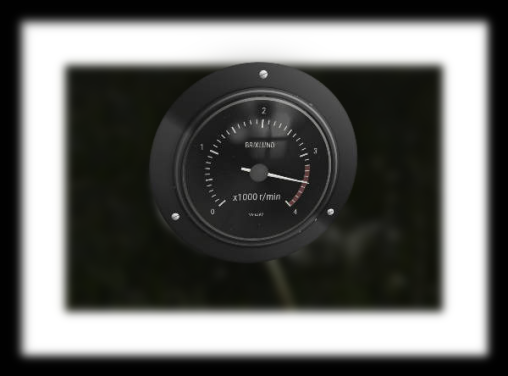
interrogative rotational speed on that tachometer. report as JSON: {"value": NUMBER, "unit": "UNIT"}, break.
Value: {"value": 3500, "unit": "rpm"}
